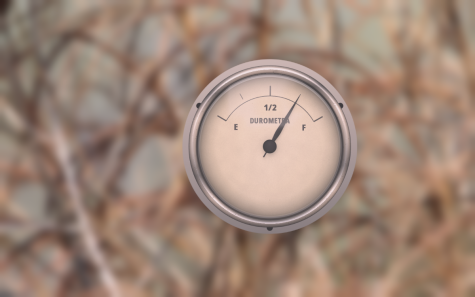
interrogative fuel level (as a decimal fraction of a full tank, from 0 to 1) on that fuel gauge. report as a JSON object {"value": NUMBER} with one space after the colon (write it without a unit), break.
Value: {"value": 0.75}
